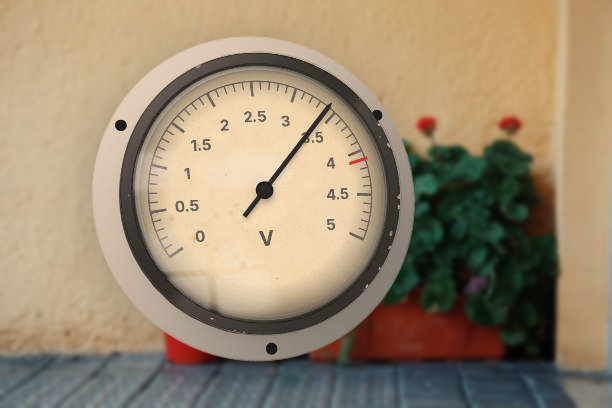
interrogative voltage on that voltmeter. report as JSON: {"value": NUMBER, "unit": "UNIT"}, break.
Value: {"value": 3.4, "unit": "V"}
